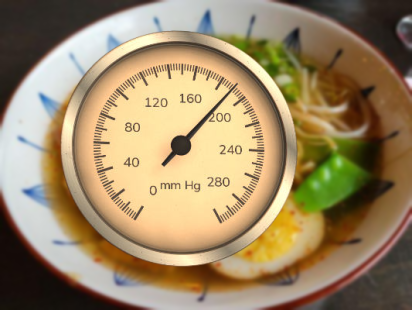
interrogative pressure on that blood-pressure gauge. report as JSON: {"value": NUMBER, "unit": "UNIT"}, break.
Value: {"value": 190, "unit": "mmHg"}
